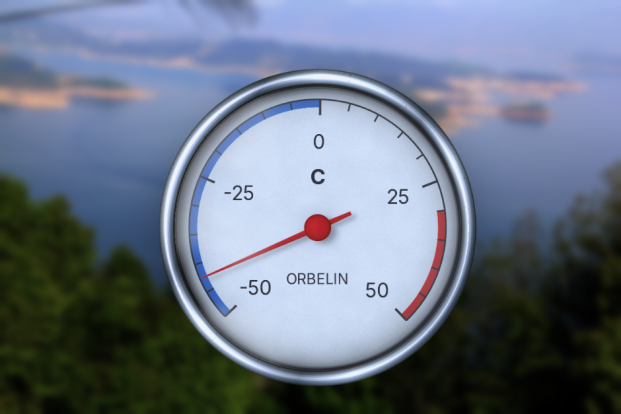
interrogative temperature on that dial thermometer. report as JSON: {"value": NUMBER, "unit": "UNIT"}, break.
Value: {"value": -42.5, "unit": "°C"}
